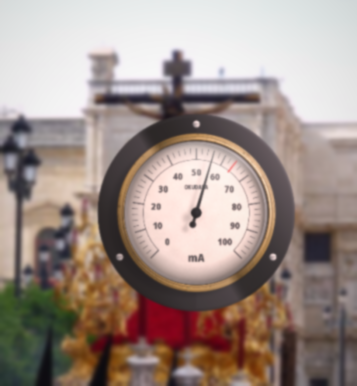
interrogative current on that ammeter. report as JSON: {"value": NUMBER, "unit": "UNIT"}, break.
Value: {"value": 56, "unit": "mA"}
